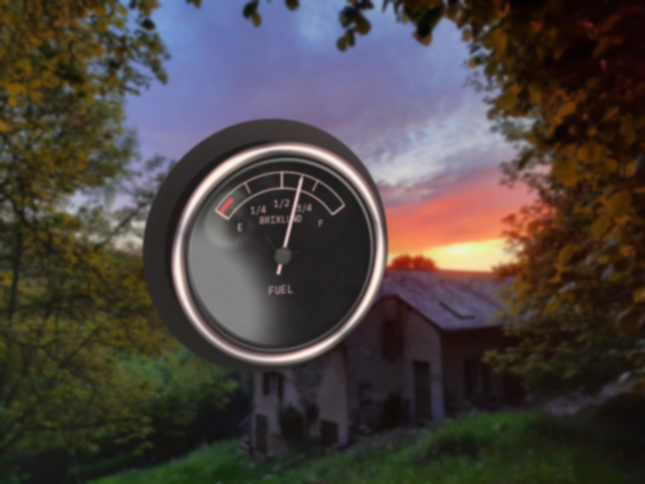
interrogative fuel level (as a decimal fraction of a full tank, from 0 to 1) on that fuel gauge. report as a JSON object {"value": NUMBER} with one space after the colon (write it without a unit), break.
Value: {"value": 0.625}
